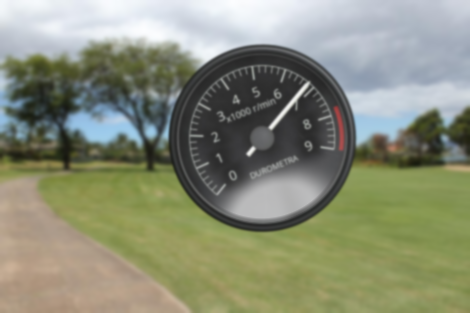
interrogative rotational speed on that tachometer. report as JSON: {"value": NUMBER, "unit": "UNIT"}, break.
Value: {"value": 6800, "unit": "rpm"}
